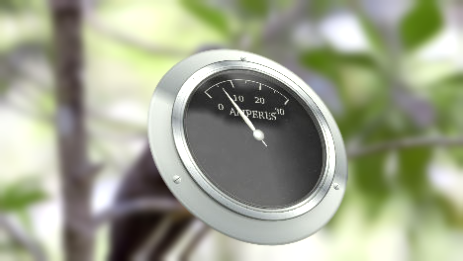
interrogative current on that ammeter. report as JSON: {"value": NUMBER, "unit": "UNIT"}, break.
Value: {"value": 5, "unit": "A"}
